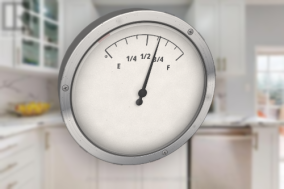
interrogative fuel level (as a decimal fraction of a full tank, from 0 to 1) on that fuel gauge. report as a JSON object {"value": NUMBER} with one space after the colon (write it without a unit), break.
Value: {"value": 0.625}
